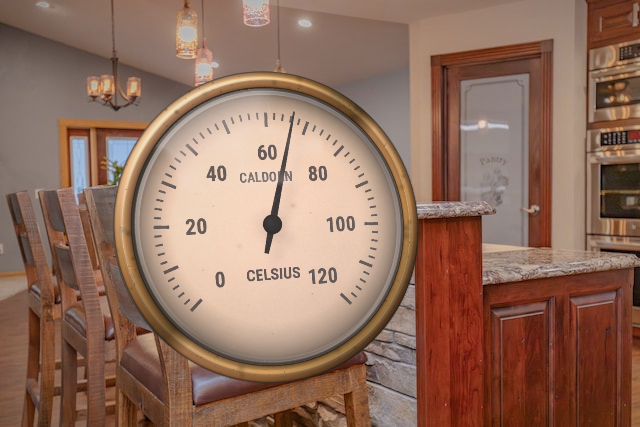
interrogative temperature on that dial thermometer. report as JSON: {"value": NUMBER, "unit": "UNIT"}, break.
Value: {"value": 66, "unit": "°C"}
